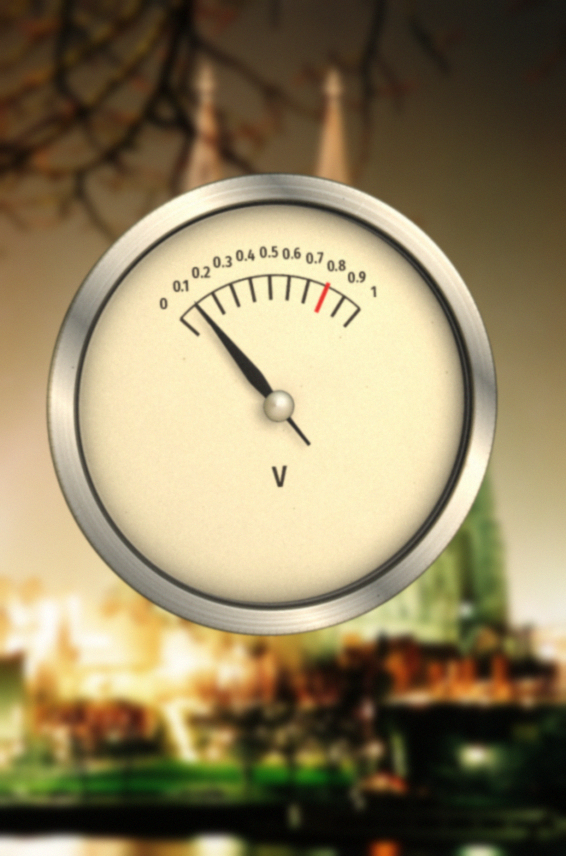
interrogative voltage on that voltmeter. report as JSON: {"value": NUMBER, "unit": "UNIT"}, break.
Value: {"value": 0.1, "unit": "V"}
